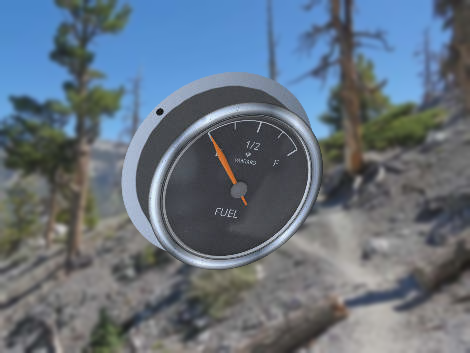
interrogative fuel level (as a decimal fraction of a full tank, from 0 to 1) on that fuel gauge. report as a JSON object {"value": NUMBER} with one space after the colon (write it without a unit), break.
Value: {"value": 0}
